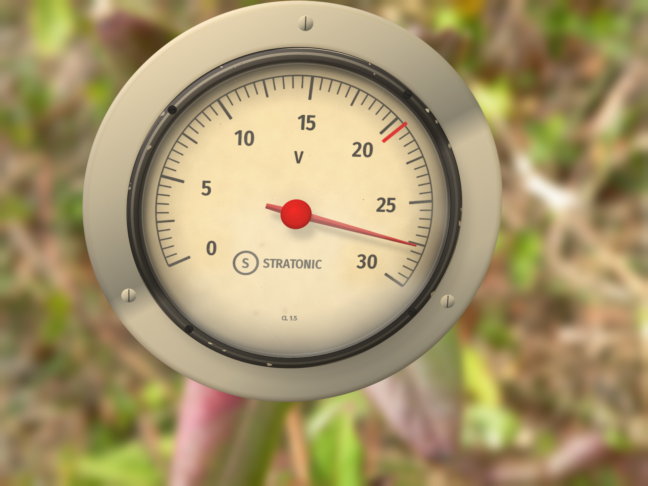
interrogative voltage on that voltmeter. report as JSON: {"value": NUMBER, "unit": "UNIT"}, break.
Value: {"value": 27.5, "unit": "V"}
